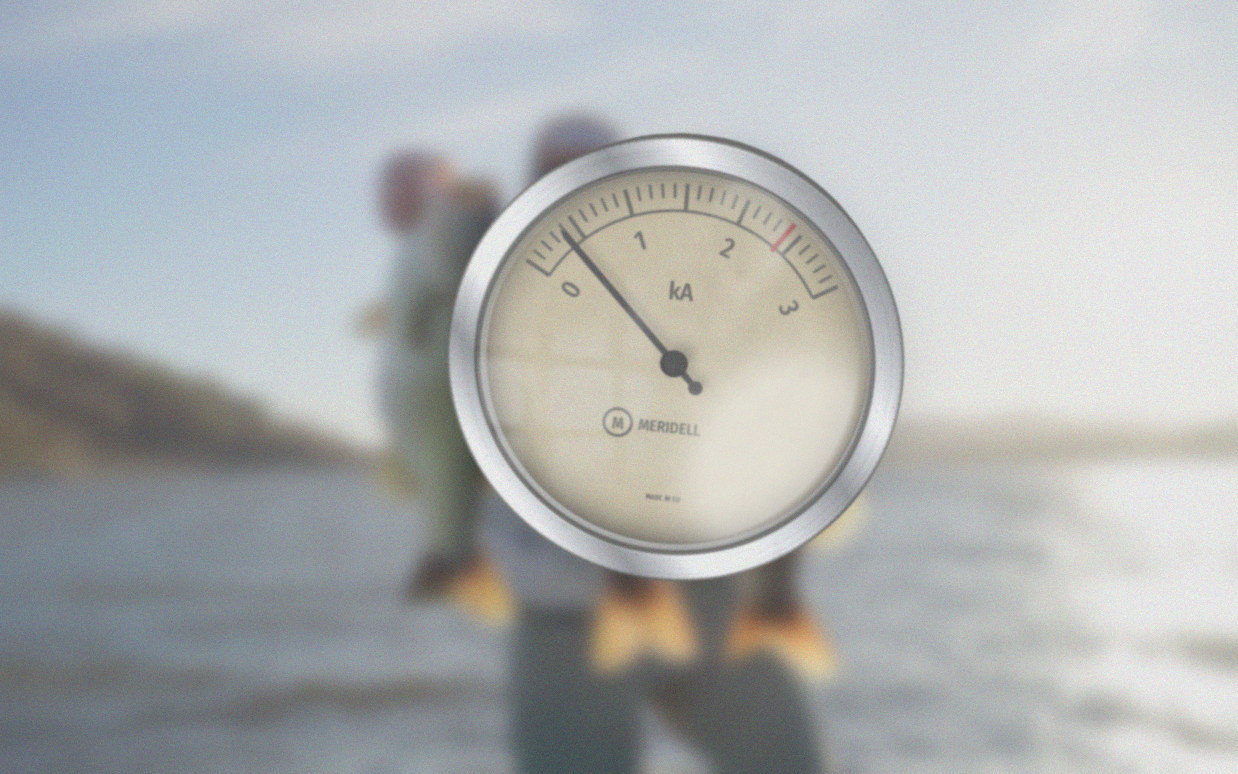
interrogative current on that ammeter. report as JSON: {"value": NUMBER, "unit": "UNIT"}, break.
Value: {"value": 0.4, "unit": "kA"}
